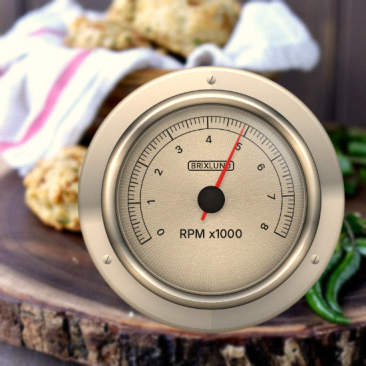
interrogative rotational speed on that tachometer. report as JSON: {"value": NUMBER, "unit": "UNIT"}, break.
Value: {"value": 4900, "unit": "rpm"}
